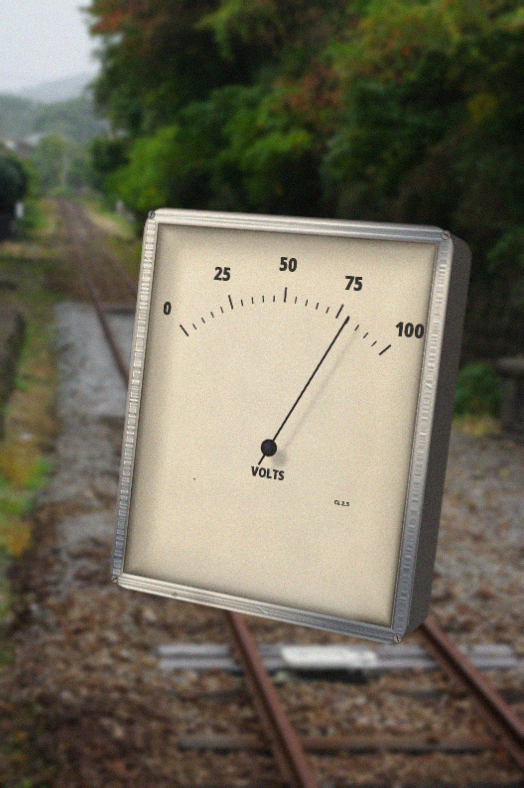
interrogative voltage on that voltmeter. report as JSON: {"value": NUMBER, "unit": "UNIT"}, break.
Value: {"value": 80, "unit": "V"}
